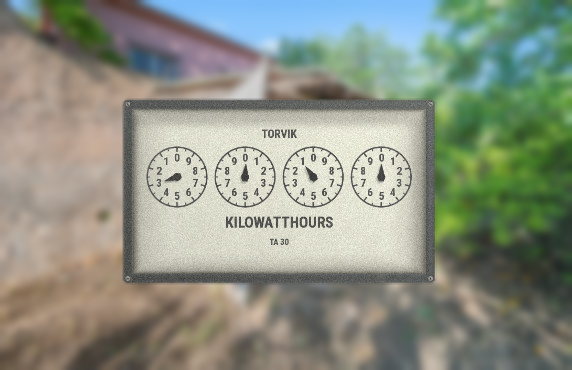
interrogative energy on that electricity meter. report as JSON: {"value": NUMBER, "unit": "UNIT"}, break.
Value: {"value": 3010, "unit": "kWh"}
